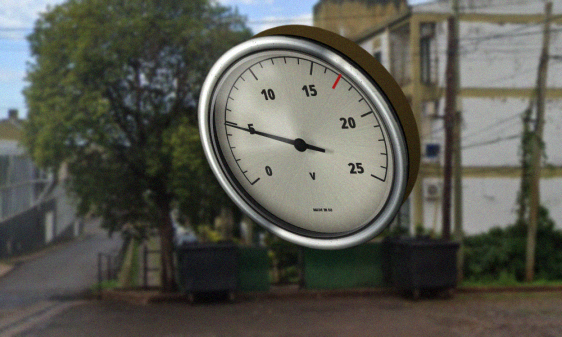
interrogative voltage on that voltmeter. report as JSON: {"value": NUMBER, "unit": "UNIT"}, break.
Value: {"value": 5, "unit": "V"}
